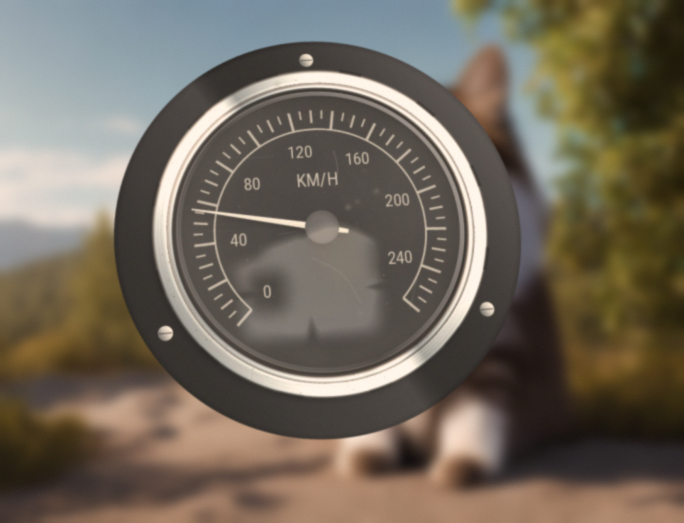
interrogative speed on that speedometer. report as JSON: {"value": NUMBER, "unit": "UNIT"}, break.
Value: {"value": 55, "unit": "km/h"}
